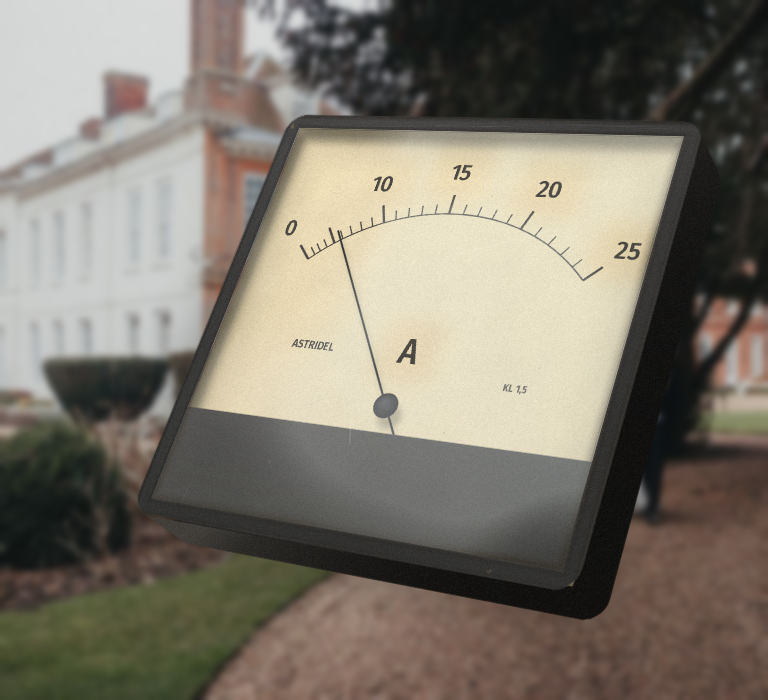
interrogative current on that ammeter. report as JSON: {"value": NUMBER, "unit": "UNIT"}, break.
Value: {"value": 6, "unit": "A"}
